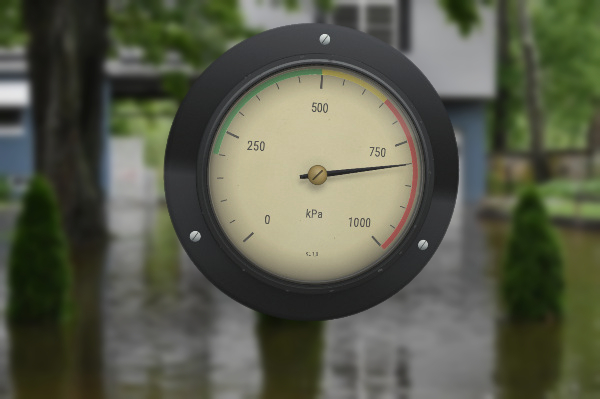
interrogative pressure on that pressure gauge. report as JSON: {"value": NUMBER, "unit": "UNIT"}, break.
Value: {"value": 800, "unit": "kPa"}
